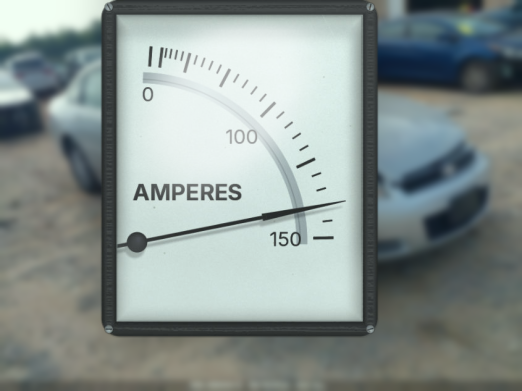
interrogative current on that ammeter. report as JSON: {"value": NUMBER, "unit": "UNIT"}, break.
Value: {"value": 140, "unit": "A"}
